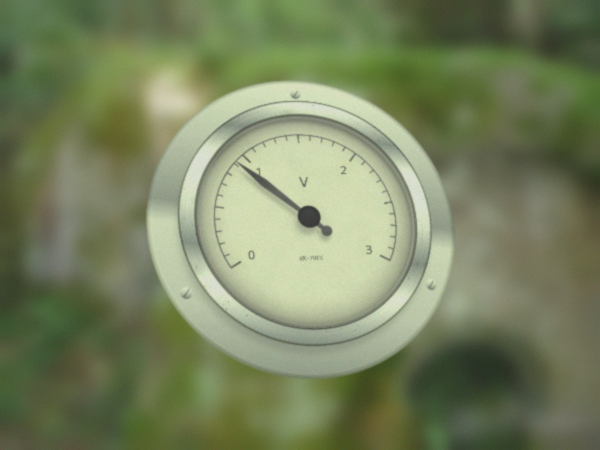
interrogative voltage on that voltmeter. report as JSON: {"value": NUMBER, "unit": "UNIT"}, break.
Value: {"value": 0.9, "unit": "V"}
